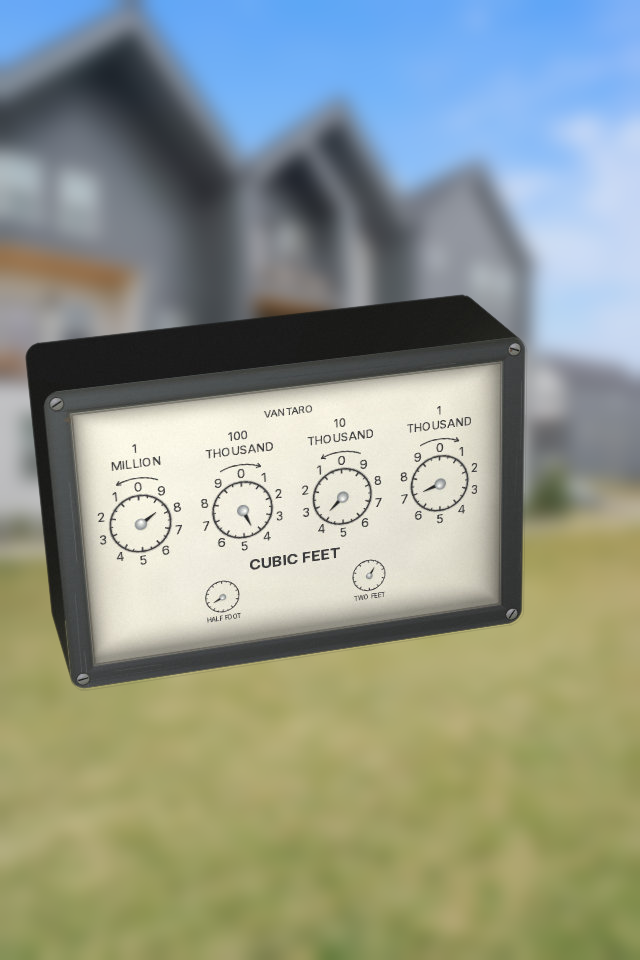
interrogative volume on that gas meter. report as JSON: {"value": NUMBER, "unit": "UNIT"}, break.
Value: {"value": 843700, "unit": "ft³"}
